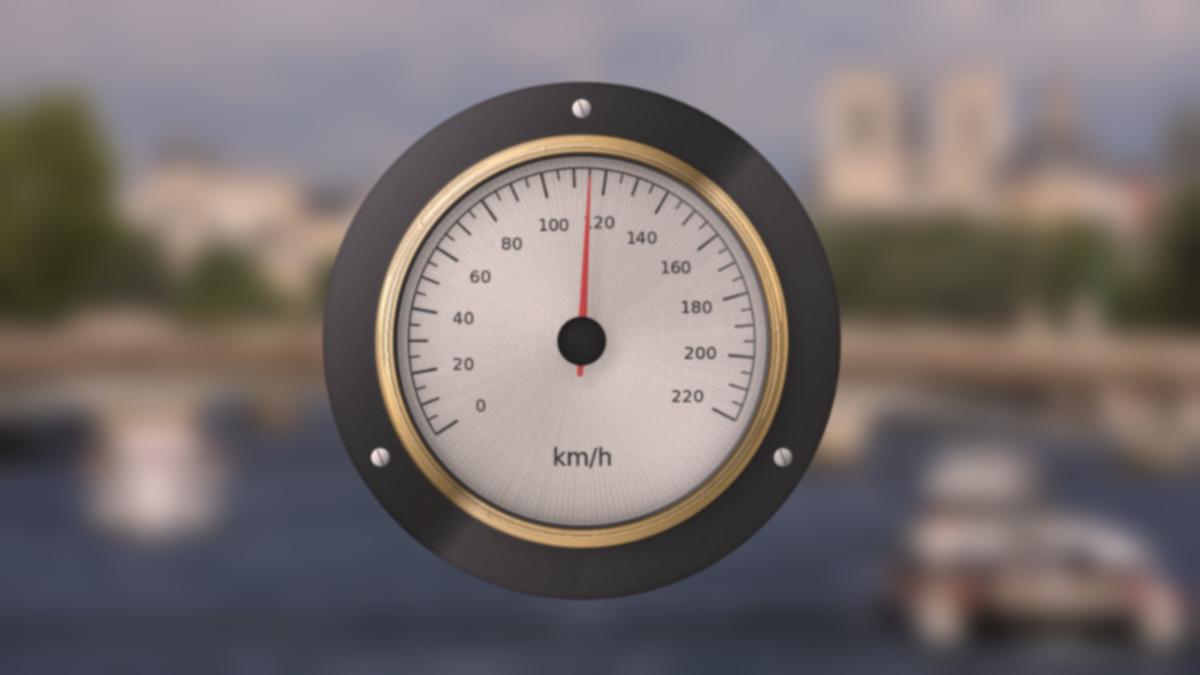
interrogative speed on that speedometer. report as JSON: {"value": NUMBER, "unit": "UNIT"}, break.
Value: {"value": 115, "unit": "km/h"}
